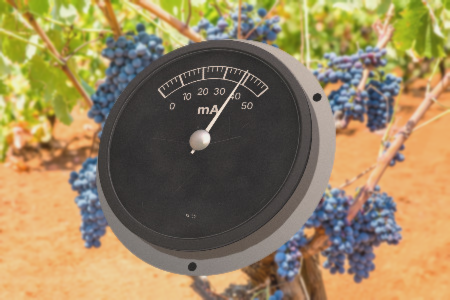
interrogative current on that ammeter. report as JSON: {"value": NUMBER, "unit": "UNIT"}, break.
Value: {"value": 40, "unit": "mA"}
